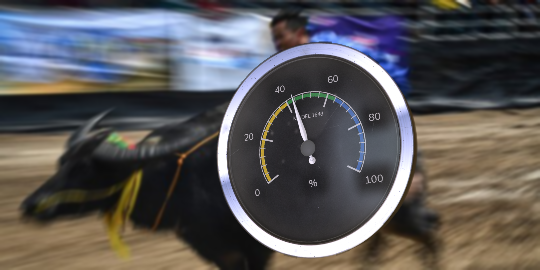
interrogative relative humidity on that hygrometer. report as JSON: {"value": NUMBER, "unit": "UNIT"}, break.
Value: {"value": 44, "unit": "%"}
